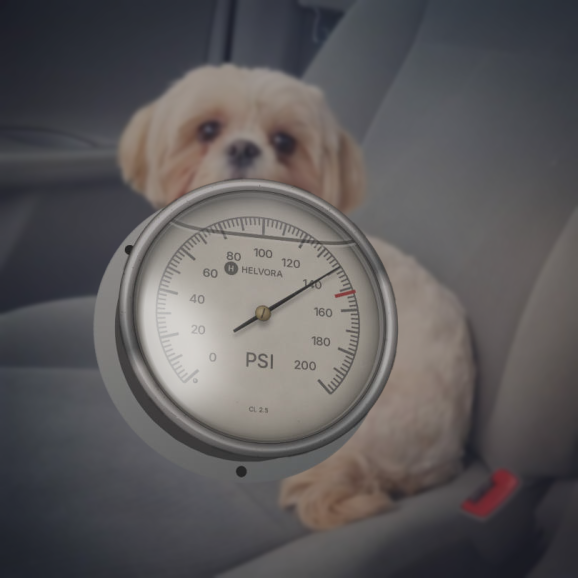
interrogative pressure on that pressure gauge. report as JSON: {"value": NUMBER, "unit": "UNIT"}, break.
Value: {"value": 140, "unit": "psi"}
